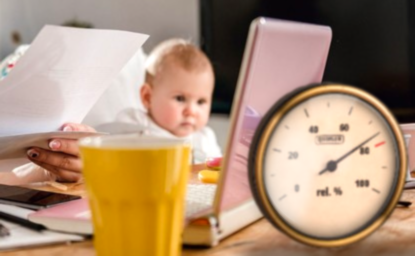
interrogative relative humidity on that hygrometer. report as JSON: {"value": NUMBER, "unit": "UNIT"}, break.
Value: {"value": 75, "unit": "%"}
